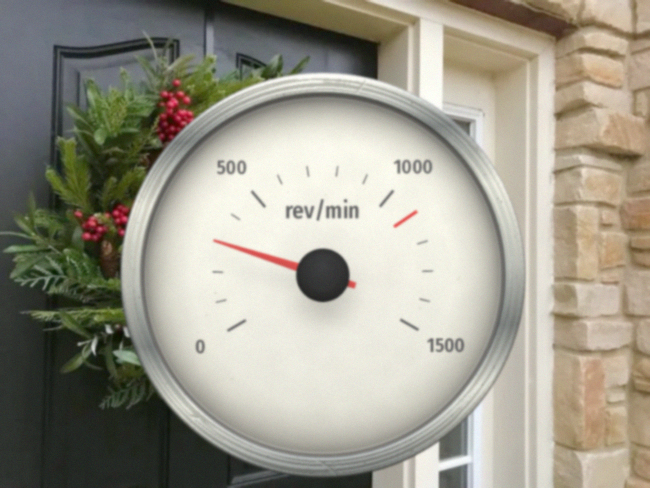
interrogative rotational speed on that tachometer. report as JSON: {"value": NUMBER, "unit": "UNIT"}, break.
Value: {"value": 300, "unit": "rpm"}
